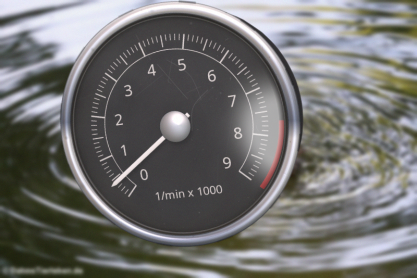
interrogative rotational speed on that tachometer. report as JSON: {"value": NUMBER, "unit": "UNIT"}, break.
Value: {"value": 400, "unit": "rpm"}
